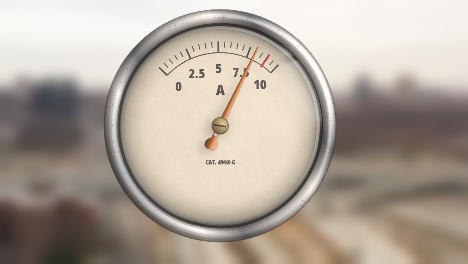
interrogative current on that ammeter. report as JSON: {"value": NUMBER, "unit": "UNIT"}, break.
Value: {"value": 8, "unit": "A"}
